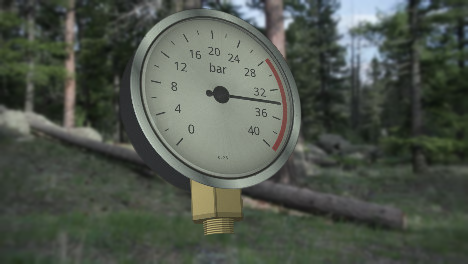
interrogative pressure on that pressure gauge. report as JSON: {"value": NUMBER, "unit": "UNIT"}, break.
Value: {"value": 34, "unit": "bar"}
